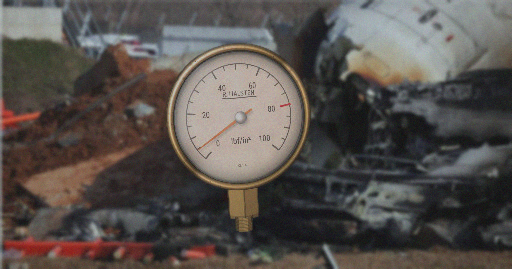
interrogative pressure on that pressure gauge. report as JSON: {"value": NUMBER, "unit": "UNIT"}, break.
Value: {"value": 5, "unit": "psi"}
